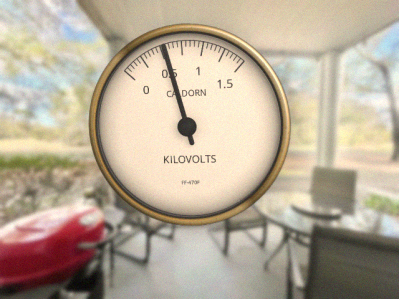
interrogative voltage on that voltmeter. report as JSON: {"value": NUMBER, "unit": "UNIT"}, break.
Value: {"value": 0.55, "unit": "kV"}
